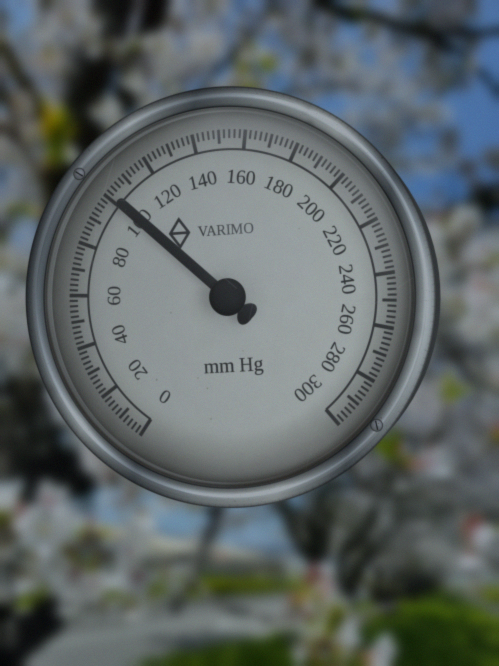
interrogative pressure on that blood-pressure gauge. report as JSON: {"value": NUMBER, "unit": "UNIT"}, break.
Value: {"value": 102, "unit": "mmHg"}
